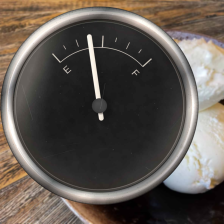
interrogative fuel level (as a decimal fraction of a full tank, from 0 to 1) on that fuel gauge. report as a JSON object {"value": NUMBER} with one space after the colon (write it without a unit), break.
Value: {"value": 0.375}
